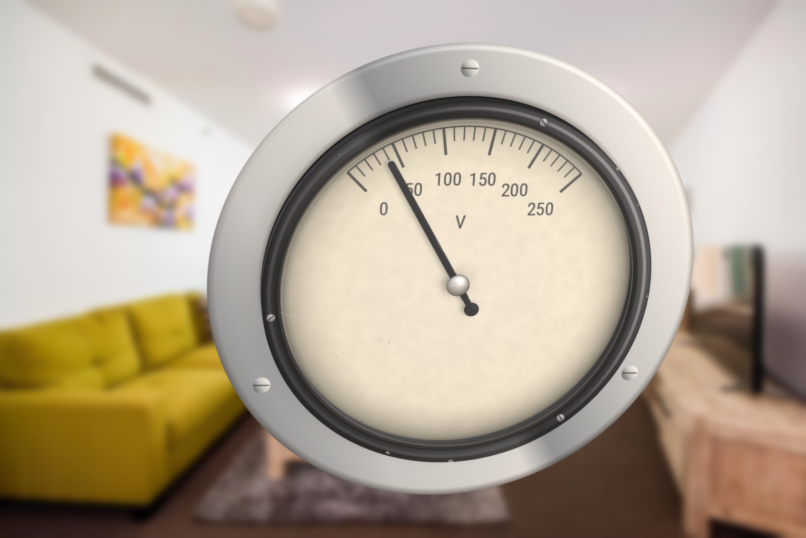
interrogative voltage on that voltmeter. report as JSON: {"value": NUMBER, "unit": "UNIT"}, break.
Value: {"value": 40, "unit": "V"}
